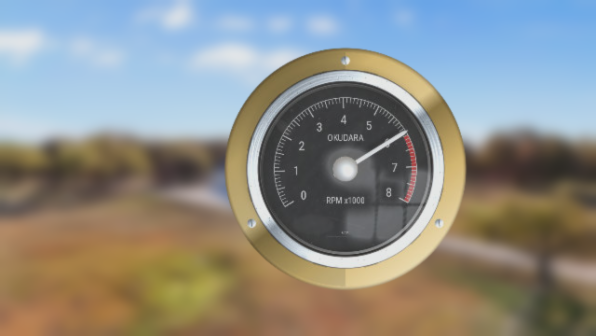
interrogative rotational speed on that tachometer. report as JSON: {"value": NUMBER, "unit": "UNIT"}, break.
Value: {"value": 6000, "unit": "rpm"}
